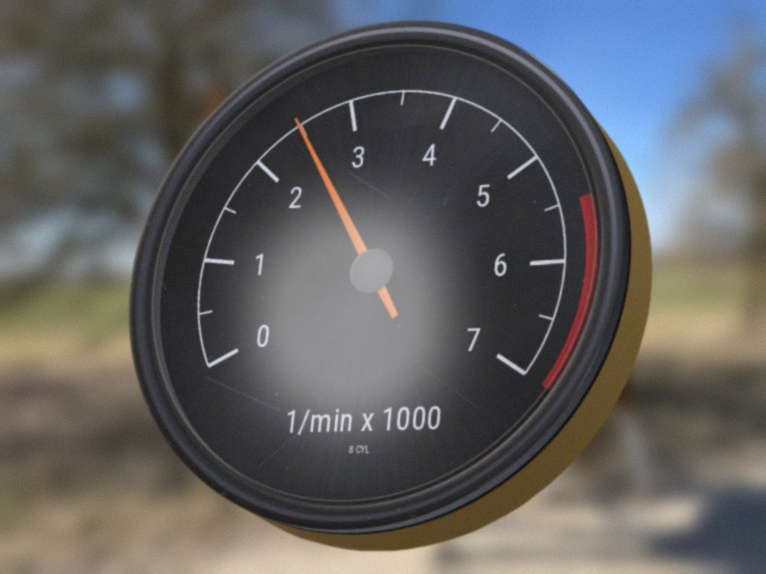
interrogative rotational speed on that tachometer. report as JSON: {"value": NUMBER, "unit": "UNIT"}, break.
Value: {"value": 2500, "unit": "rpm"}
